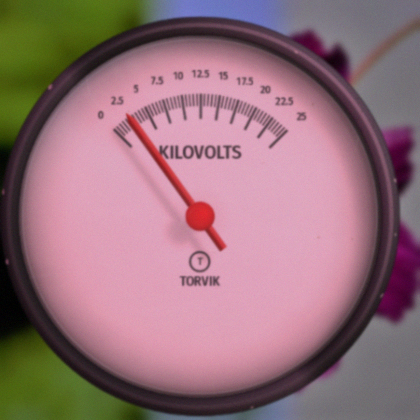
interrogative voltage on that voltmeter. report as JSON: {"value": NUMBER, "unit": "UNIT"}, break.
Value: {"value": 2.5, "unit": "kV"}
